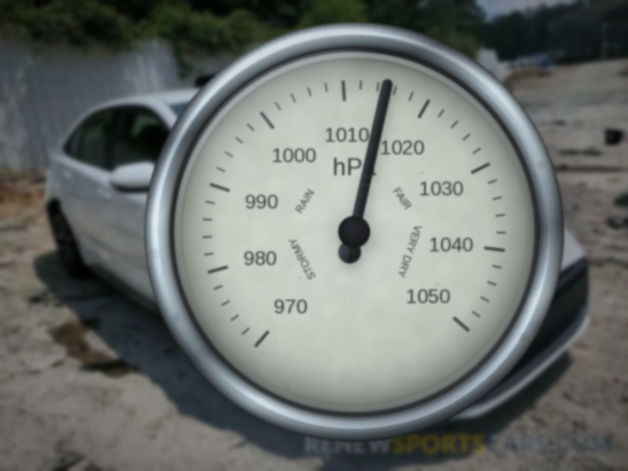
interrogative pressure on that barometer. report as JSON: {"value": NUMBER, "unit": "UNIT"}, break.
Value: {"value": 1015, "unit": "hPa"}
